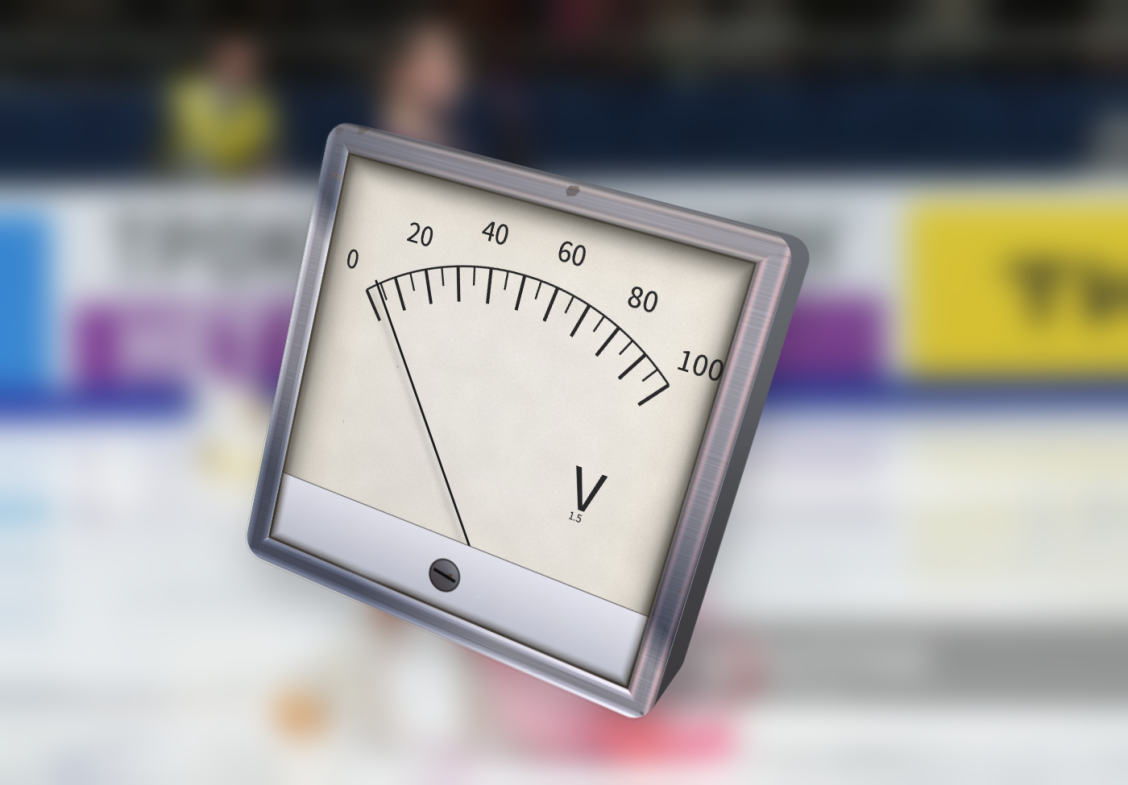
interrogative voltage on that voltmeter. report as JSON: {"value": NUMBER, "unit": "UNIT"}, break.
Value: {"value": 5, "unit": "V"}
